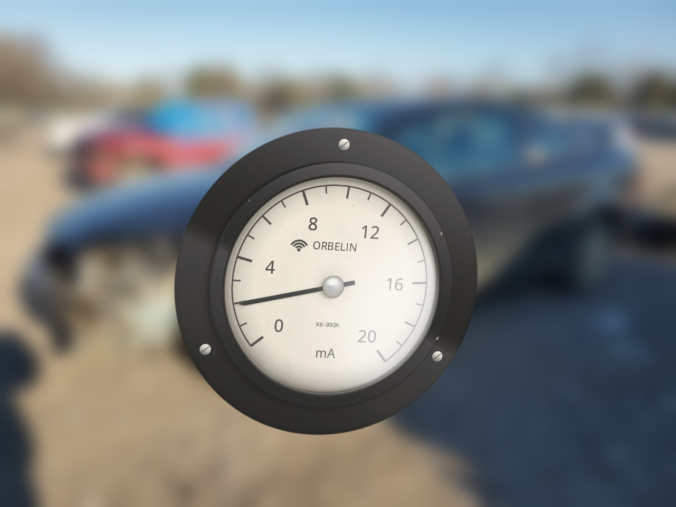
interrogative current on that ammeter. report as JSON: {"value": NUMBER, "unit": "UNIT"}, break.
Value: {"value": 2, "unit": "mA"}
